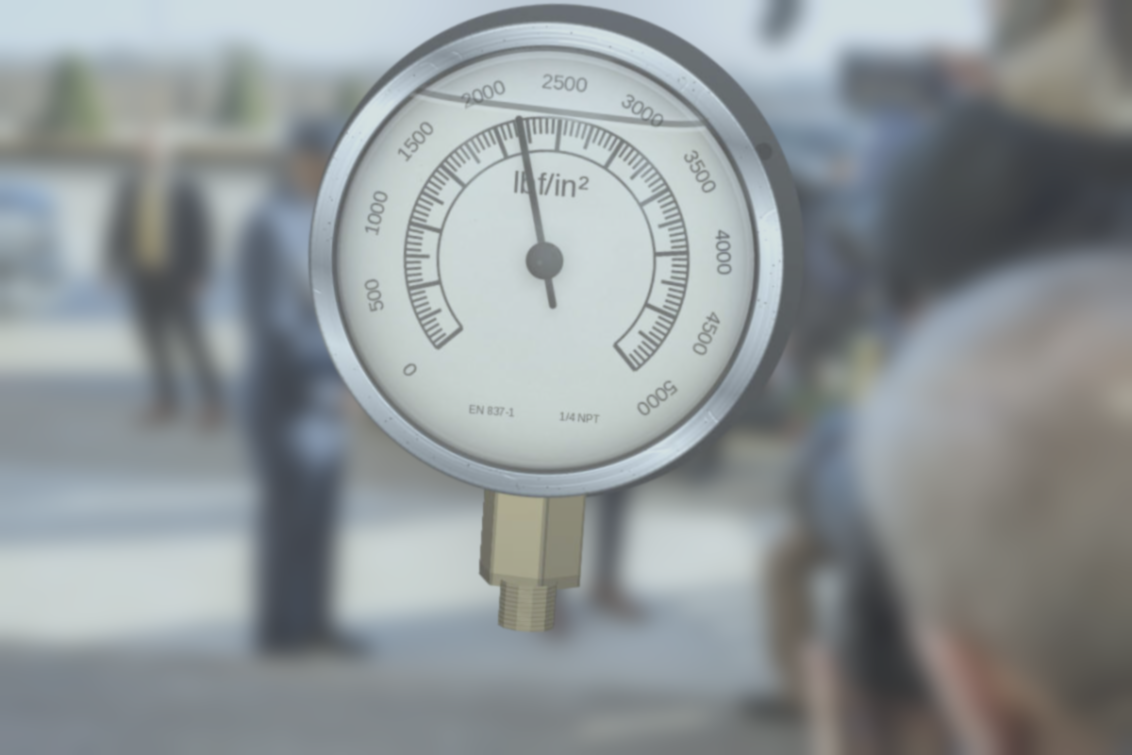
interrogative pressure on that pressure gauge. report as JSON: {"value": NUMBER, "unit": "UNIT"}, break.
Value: {"value": 2200, "unit": "psi"}
